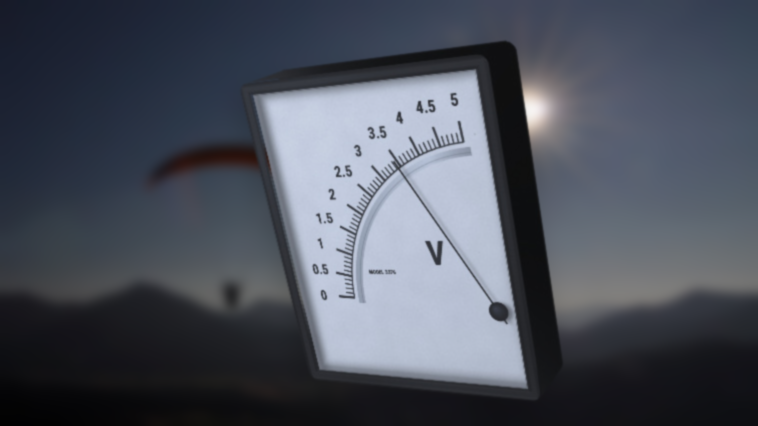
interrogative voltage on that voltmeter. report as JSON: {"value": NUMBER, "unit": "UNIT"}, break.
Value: {"value": 3.5, "unit": "V"}
